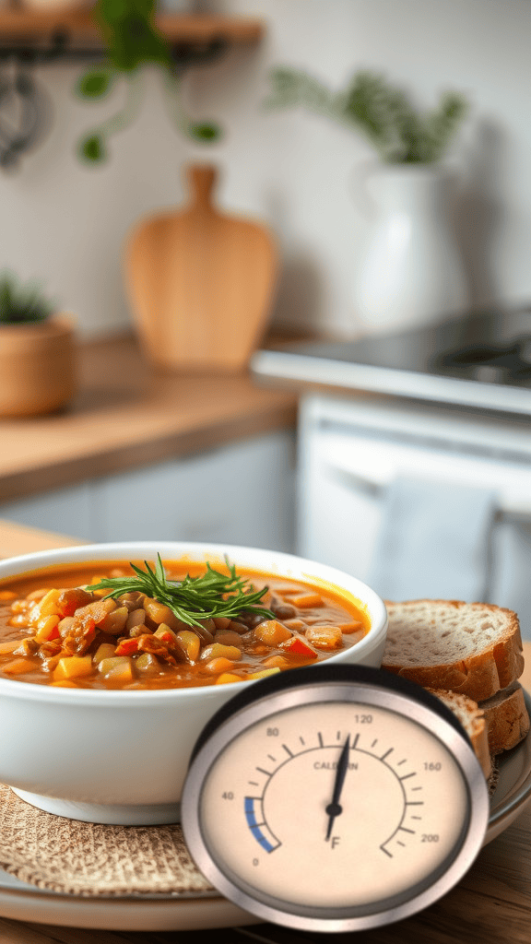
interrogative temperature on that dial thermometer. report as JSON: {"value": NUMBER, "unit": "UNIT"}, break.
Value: {"value": 115, "unit": "°F"}
